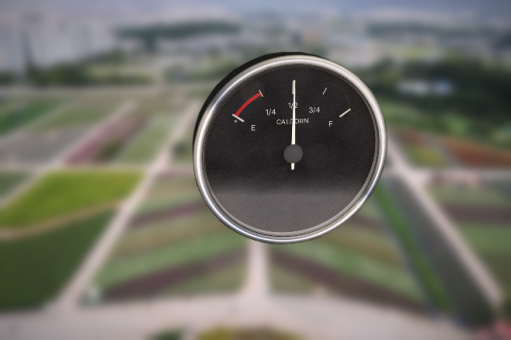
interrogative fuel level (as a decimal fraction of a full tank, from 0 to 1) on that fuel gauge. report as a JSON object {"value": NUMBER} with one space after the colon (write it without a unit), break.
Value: {"value": 0.5}
